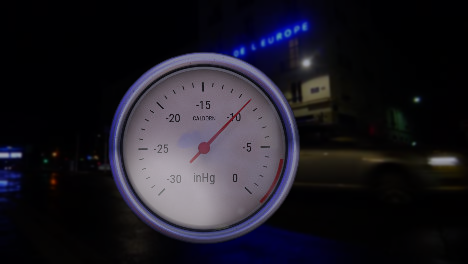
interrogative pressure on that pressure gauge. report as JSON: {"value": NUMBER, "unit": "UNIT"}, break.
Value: {"value": -10, "unit": "inHg"}
